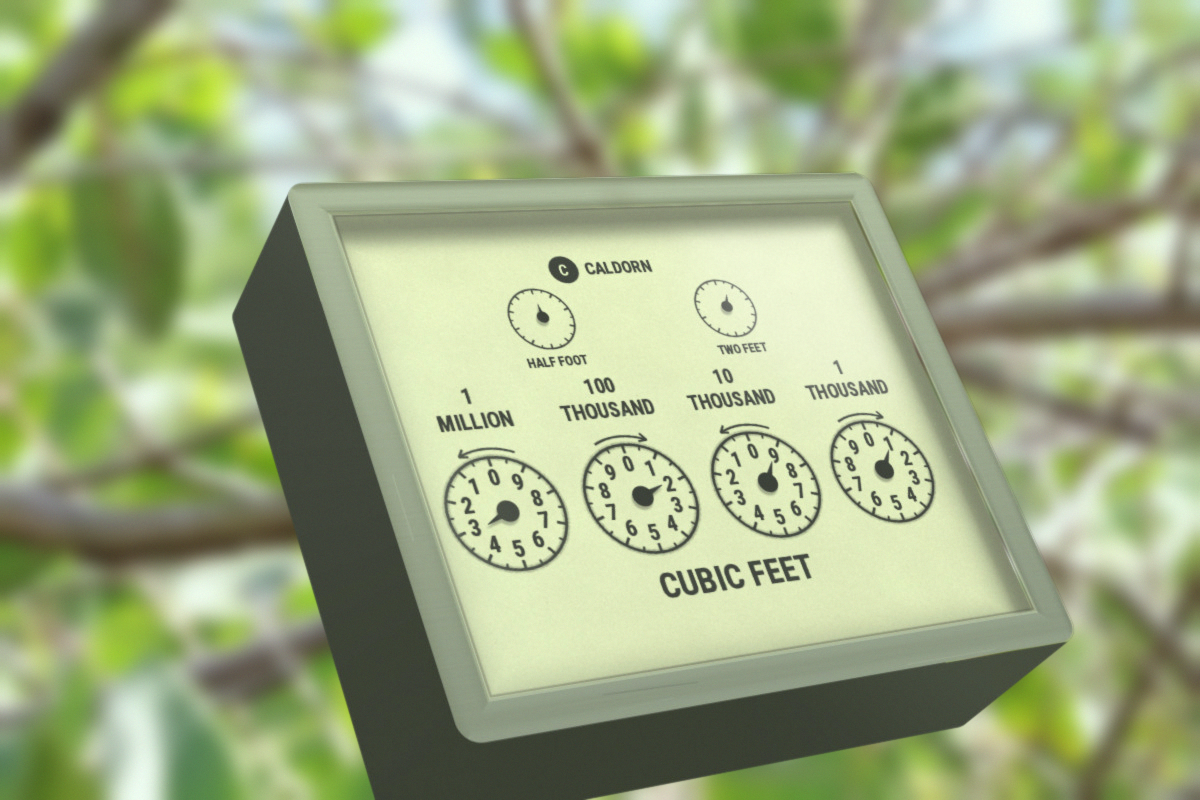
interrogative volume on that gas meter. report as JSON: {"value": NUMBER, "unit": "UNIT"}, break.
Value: {"value": 319100, "unit": "ft³"}
